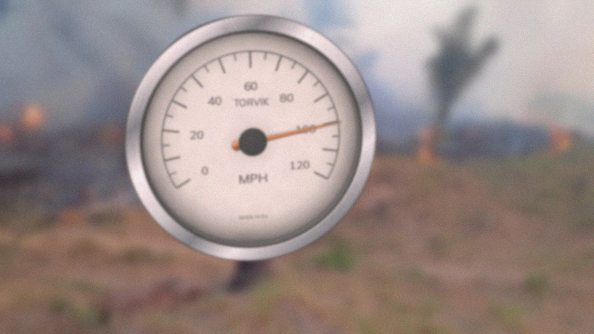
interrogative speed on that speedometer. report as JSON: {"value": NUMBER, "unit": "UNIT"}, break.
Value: {"value": 100, "unit": "mph"}
